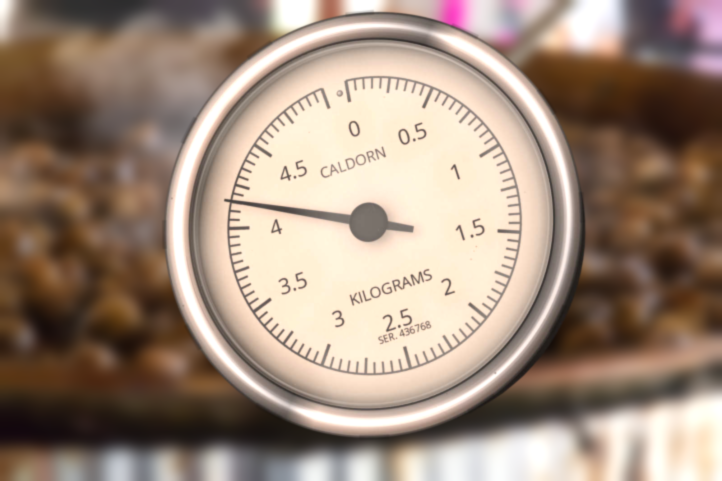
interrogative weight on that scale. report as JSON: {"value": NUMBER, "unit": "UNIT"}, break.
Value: {"value": 4.15, "unit": "kg"}
